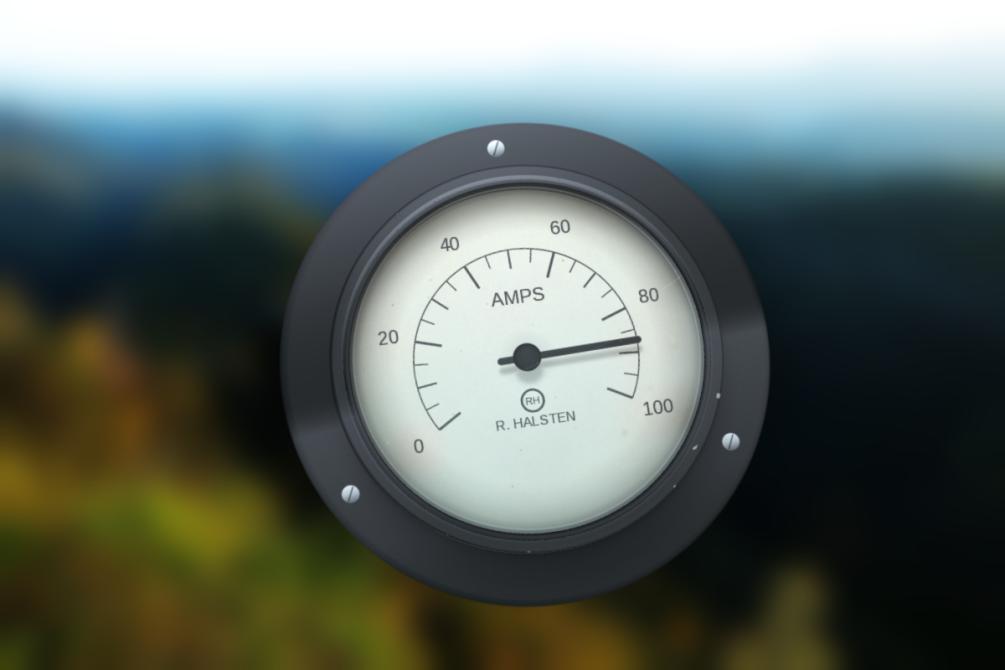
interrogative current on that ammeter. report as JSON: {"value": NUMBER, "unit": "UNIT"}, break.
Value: {"value": 87.5, "unit": "A"}
